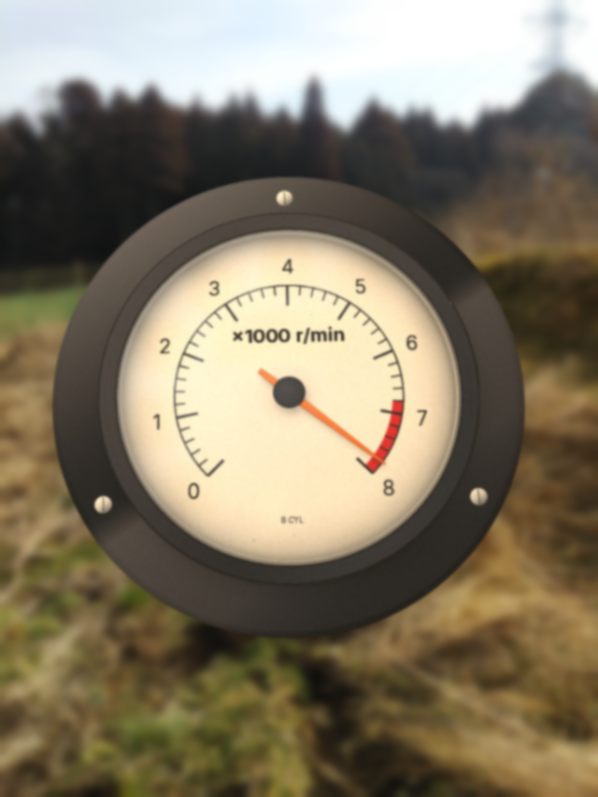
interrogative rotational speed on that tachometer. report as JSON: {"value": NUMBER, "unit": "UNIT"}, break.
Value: {"value": 7800, "unit": "rpm"}
